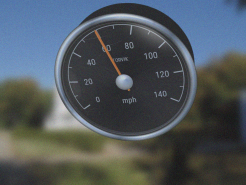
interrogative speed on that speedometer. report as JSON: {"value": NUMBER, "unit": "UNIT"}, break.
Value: {"value": 60, "unit": "mph"}
